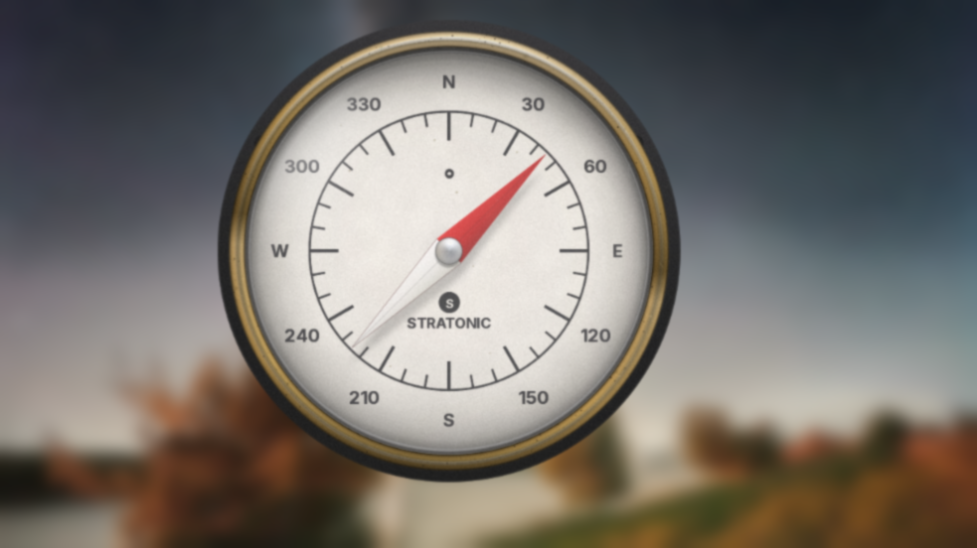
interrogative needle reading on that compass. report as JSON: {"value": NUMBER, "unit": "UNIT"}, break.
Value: {"value": 45, "unit": "°"}
